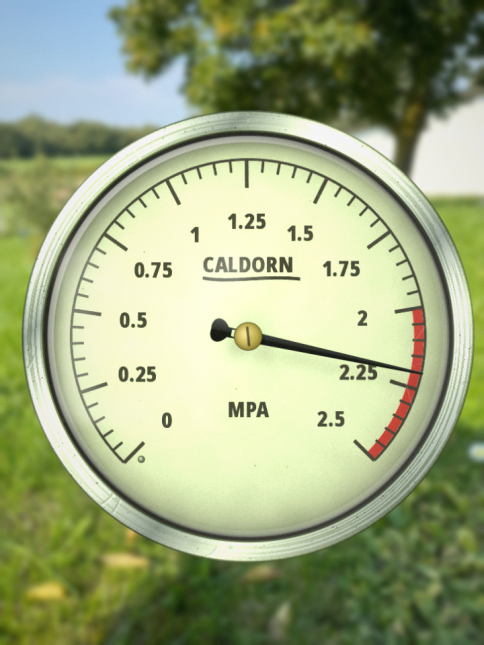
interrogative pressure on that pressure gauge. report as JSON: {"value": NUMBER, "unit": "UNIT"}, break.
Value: {"value": 2.2, "unit": "MPa"}
